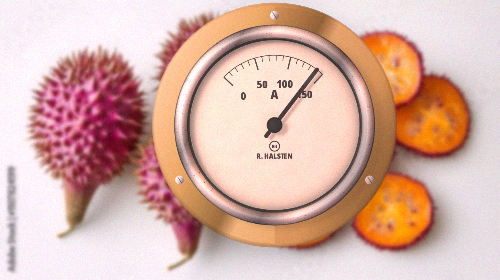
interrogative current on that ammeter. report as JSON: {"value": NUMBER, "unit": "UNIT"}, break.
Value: {"value": 140, "unit": "A"}
